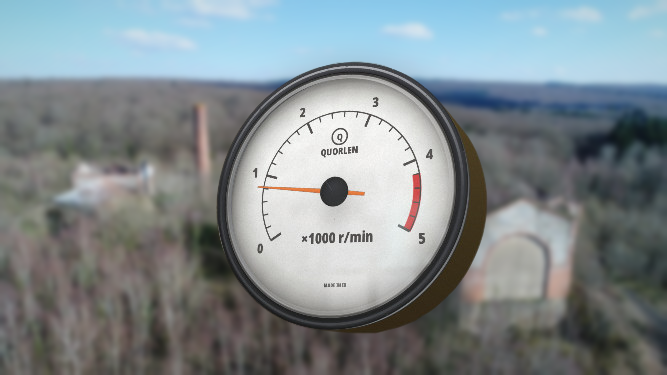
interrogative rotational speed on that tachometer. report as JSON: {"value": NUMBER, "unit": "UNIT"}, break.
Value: {"value": 800, "unit": "rpm"}
